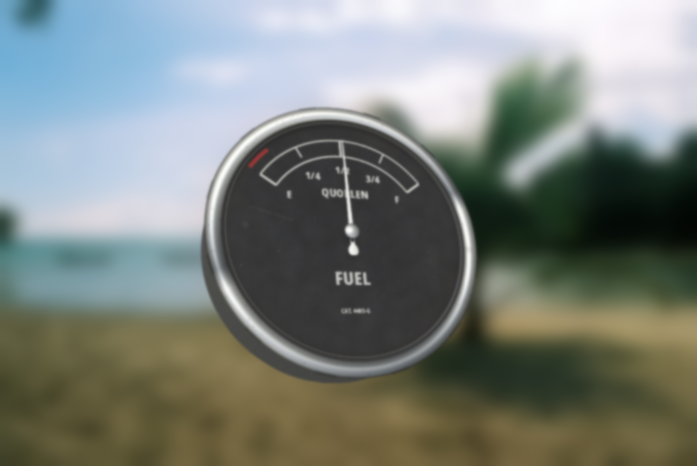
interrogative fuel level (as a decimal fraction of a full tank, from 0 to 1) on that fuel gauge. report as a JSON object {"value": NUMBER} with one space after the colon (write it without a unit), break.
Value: {"value": 0.5}
